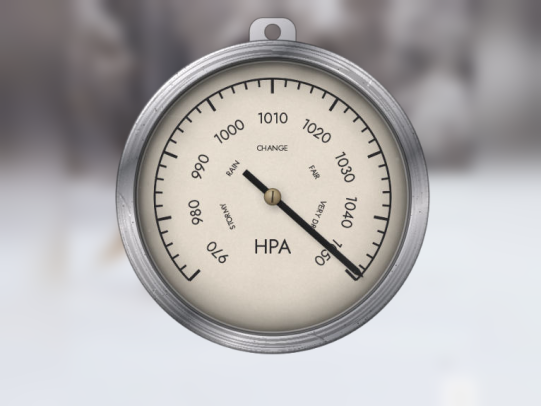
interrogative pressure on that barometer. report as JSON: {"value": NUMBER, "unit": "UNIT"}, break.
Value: {"value": 1049, "unit": "hPa"}
